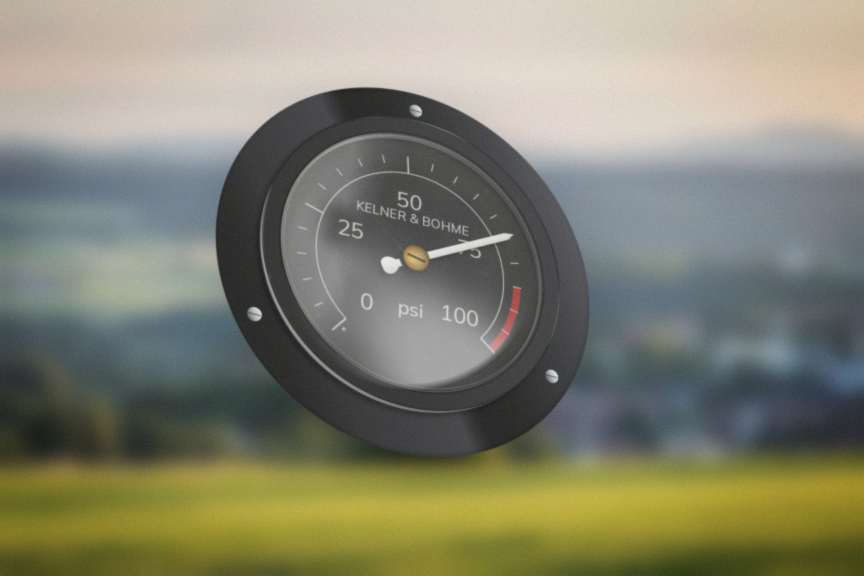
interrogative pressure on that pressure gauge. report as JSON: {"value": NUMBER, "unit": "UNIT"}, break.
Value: {"value": 75, "unit": "psi"}
